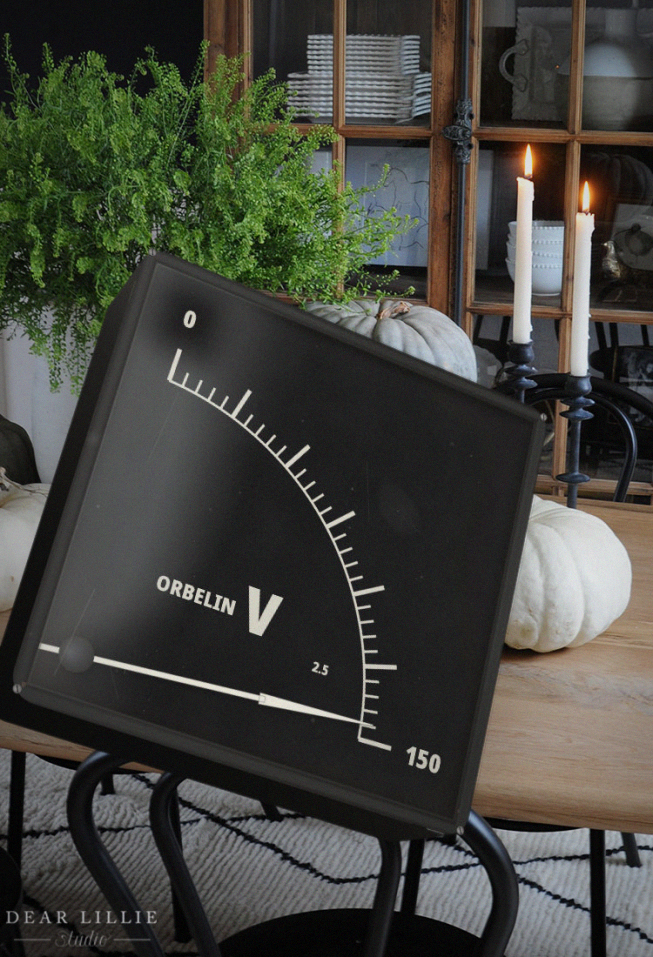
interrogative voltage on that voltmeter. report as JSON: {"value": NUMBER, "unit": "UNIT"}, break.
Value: {"value": 145, "unit": "V"}
